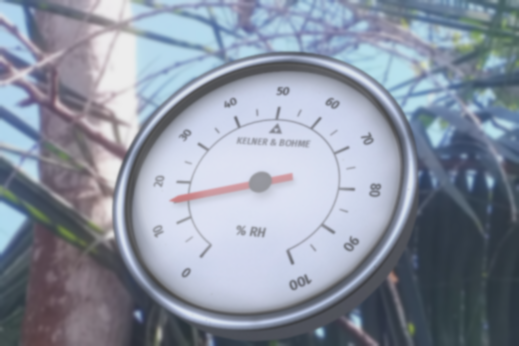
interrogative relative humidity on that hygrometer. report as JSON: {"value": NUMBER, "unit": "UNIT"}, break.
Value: {"value": 15, "unit": "%"}
